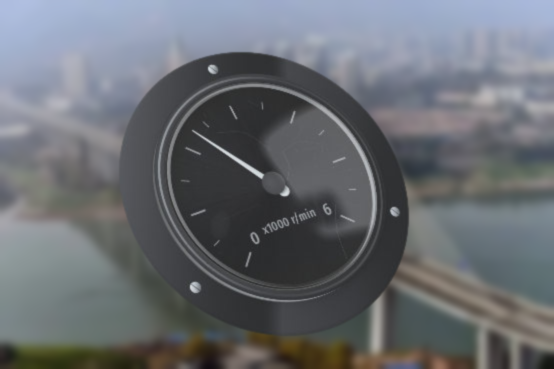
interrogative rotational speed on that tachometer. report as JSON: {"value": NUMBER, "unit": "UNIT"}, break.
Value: {"value": 2250, "unit": "rpm"}
